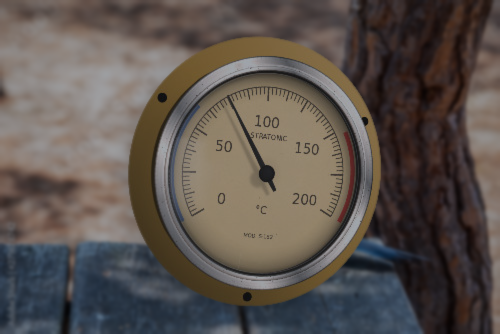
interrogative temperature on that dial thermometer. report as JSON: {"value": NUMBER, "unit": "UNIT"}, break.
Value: {"value": 75, "unit": "°C"}
